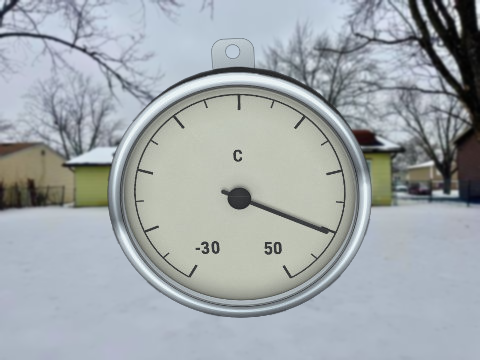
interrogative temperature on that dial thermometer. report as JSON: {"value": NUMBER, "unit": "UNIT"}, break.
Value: {"value": 40, "unit": "°C"}
